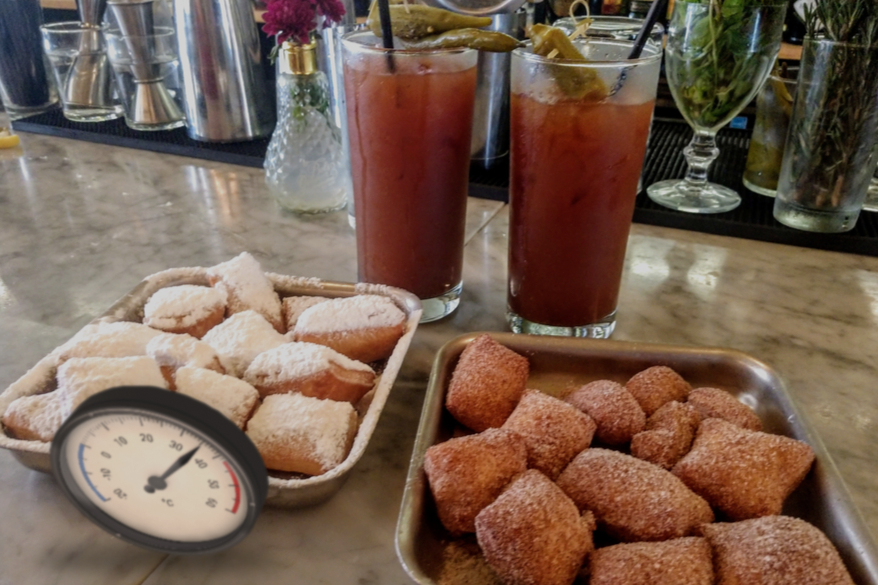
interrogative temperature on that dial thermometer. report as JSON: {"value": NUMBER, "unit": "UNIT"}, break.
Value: {"value": 35, "unit": "°C"}
